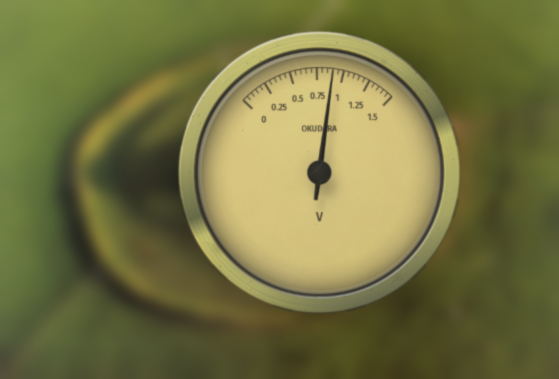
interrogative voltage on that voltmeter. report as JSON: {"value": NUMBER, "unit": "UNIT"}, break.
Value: {"value": 0.9, "unit": "V"}
